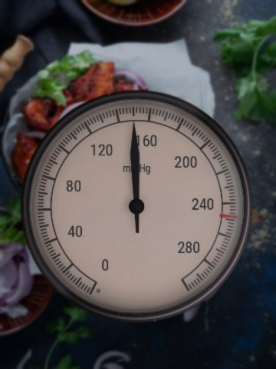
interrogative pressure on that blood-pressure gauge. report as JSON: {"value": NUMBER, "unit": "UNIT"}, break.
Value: {"value": 150, "unit": "mmHg"}
